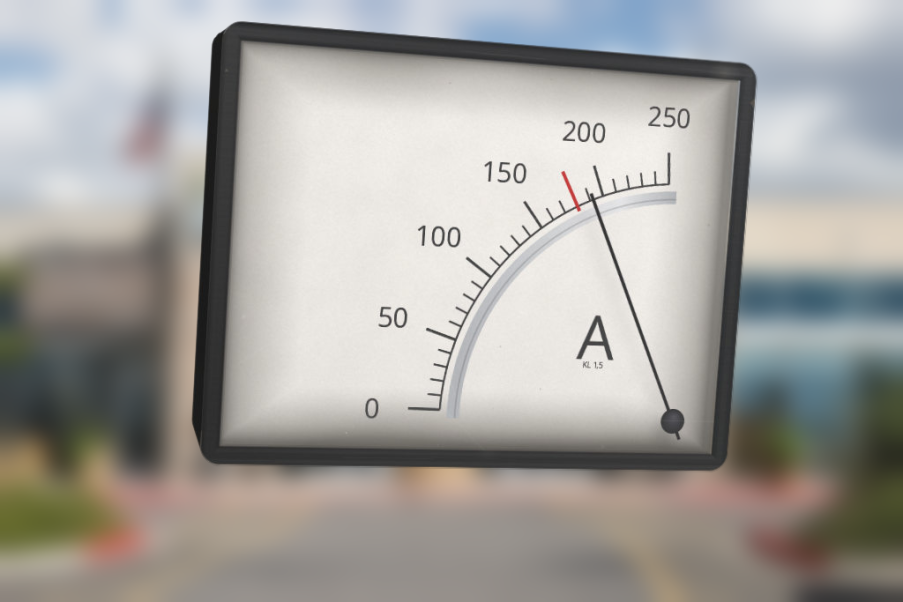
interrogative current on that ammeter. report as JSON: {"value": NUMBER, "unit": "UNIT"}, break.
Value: {"value": 190, "unit": "A"}
